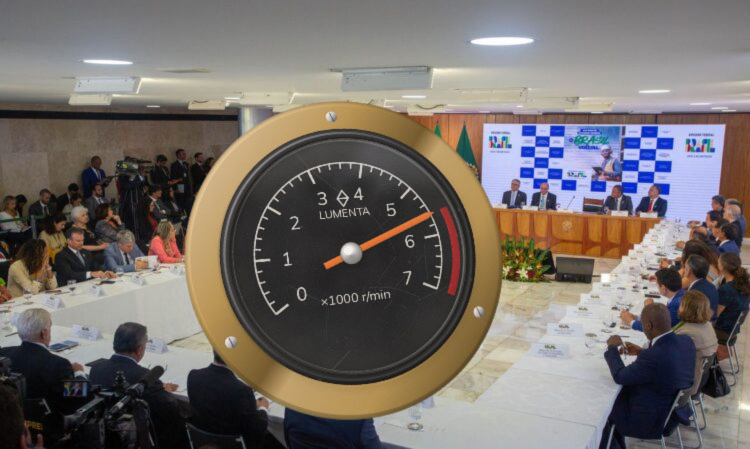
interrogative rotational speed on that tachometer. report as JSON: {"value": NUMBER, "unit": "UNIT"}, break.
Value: {"value": 5600, "unit": "rpm"}
